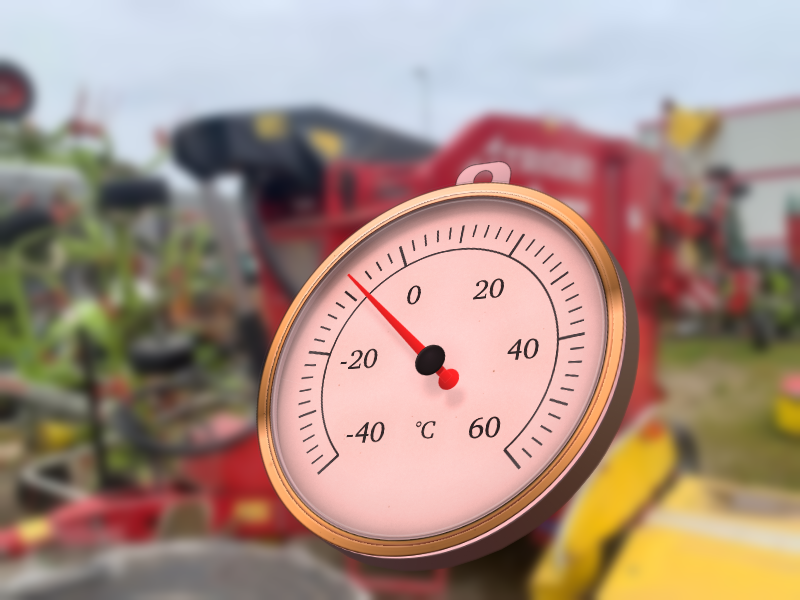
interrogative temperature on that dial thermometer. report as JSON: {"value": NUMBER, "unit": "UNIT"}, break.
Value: {"value": -8, "unit": "°C"}
